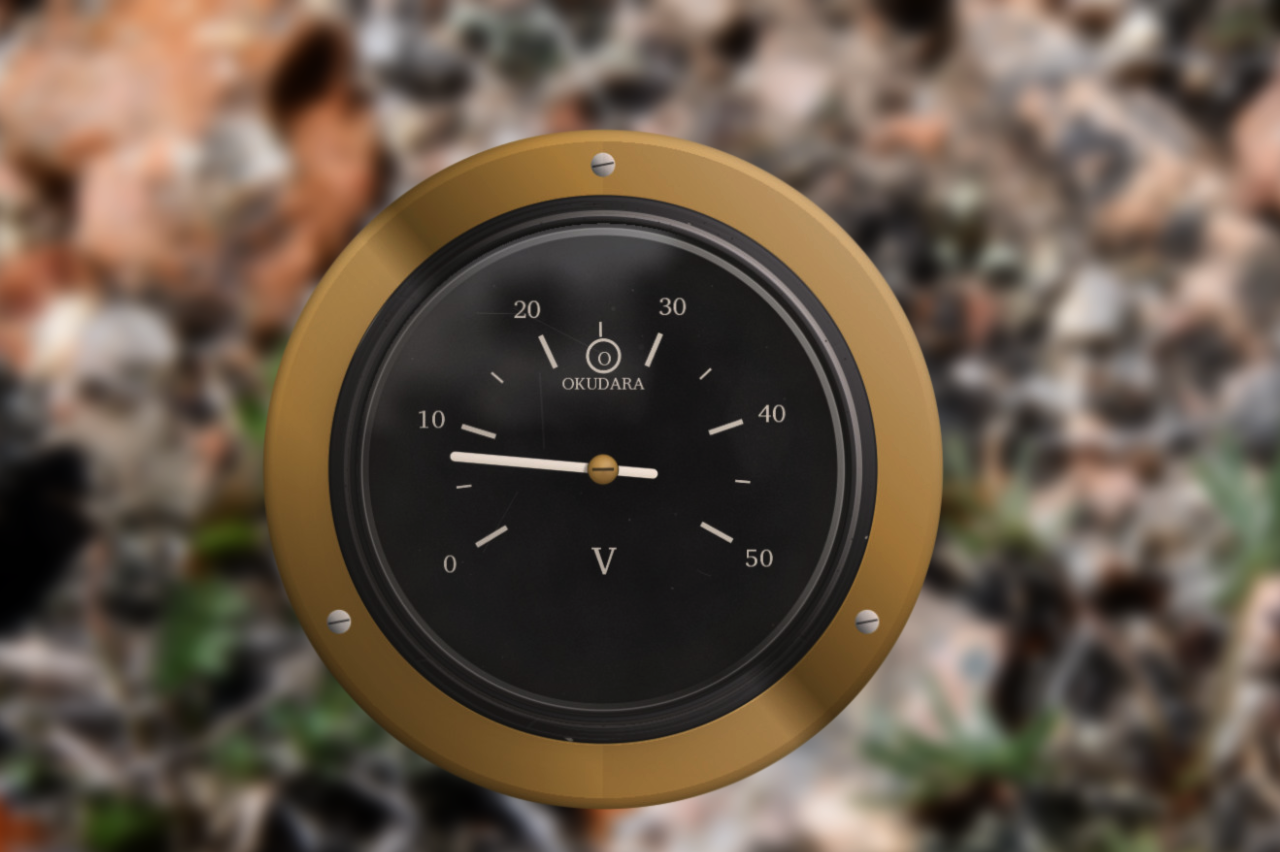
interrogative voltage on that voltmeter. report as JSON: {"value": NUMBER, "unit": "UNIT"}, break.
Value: {"value": 7.5, "unit": "V"}
